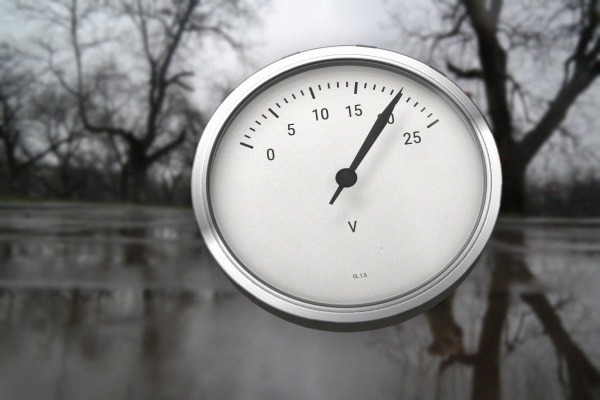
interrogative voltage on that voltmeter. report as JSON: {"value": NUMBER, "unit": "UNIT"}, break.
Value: {"value": 20, "unit": "V"}
